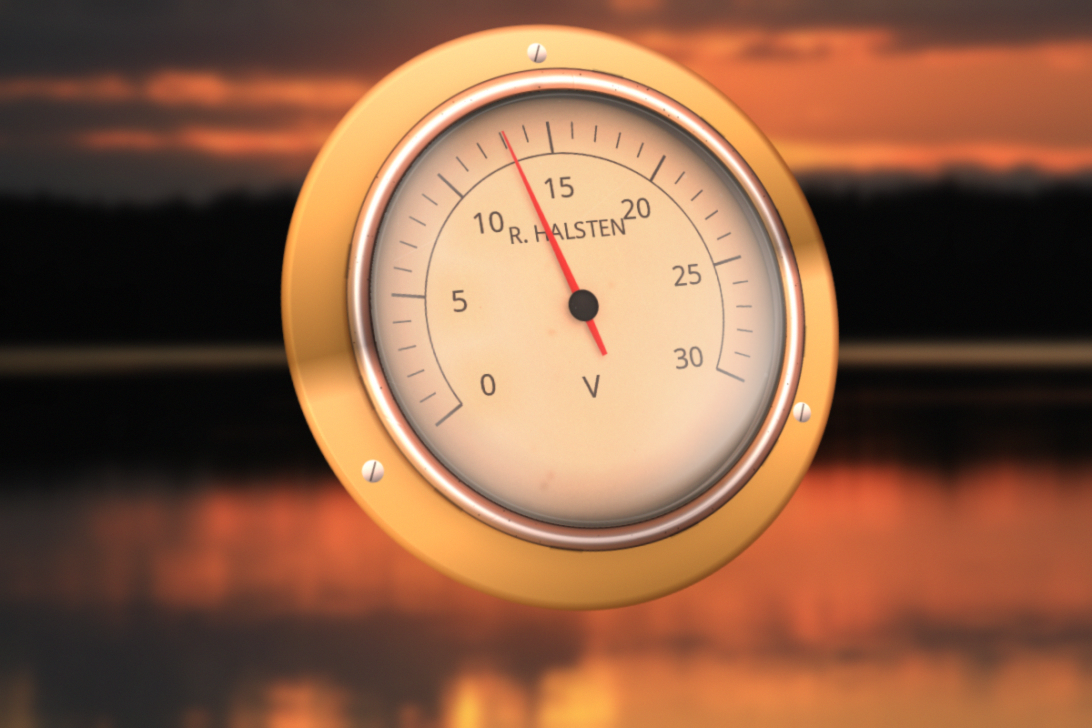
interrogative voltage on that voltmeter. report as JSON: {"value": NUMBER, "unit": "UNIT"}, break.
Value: {"value": 13, "unit": "V"}
